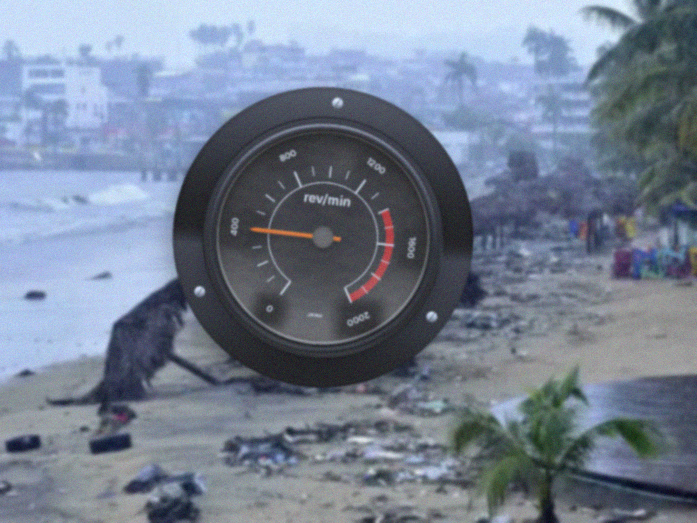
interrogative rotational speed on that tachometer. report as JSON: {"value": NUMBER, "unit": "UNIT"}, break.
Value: {"value": 400, "unit": "rpm"}
